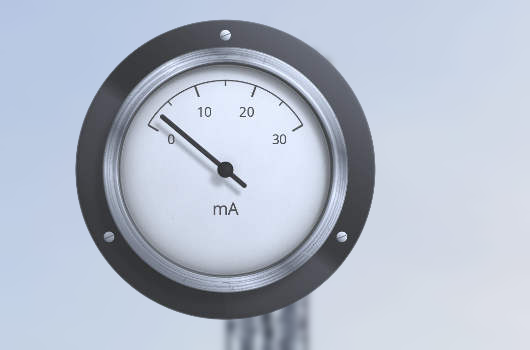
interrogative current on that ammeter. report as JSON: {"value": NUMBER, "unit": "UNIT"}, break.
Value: {"value": 2.5, "unit": "mA"}
